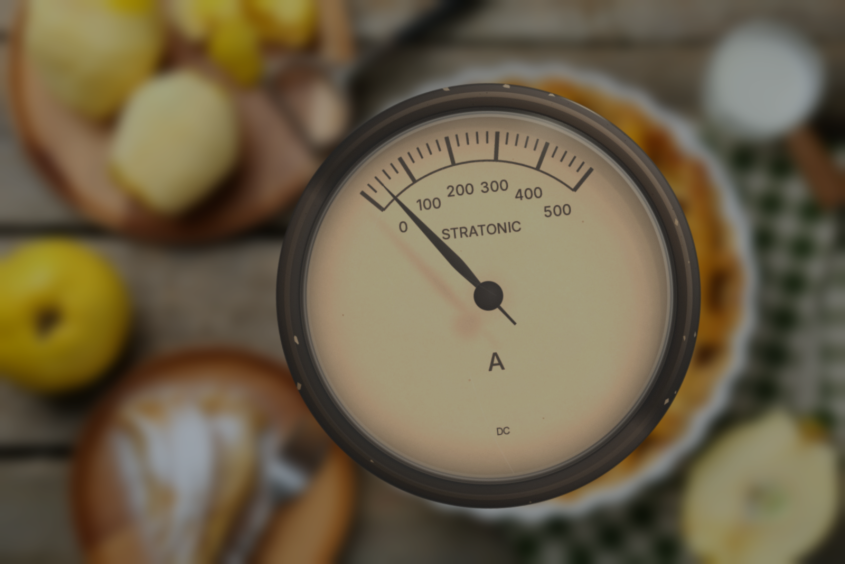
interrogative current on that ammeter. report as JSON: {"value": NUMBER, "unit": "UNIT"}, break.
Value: {"value": 40, "unit": "A"}
